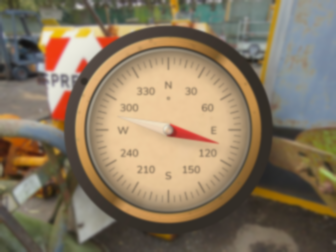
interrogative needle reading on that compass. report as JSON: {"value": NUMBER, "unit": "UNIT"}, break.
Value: {"value": 105, "unit": "°"}
